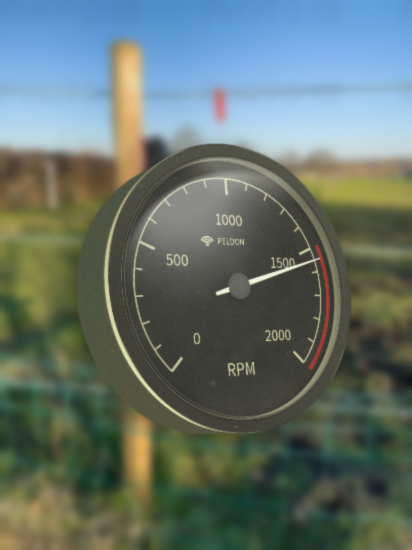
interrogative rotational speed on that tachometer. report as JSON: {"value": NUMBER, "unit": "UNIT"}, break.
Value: {"value": 1550, "unit": "rpm"}
